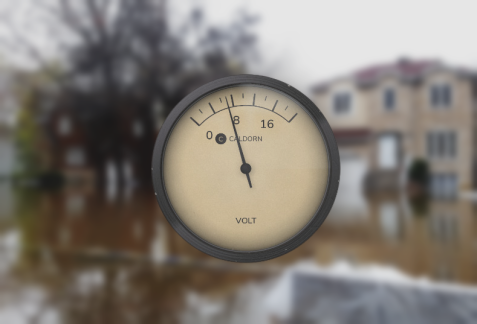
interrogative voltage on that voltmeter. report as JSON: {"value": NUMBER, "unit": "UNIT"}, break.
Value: {"value": 7, "unit": "V"}
